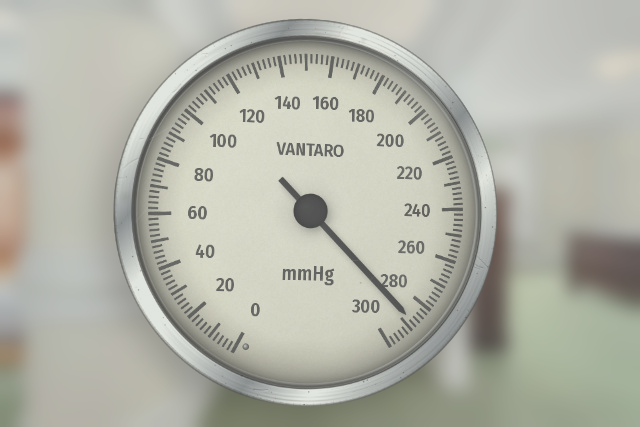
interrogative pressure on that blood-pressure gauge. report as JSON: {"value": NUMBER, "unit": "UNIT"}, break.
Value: {"value": 288, "unit": "mmHg"}
